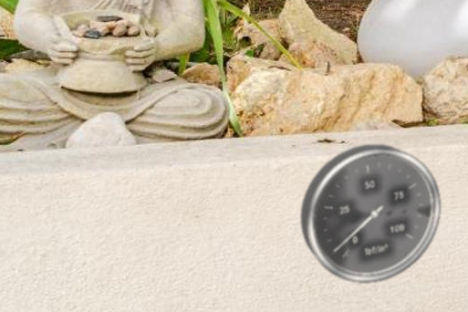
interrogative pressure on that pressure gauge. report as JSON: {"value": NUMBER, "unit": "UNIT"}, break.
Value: {"value": 5, "unit": "psi"}
